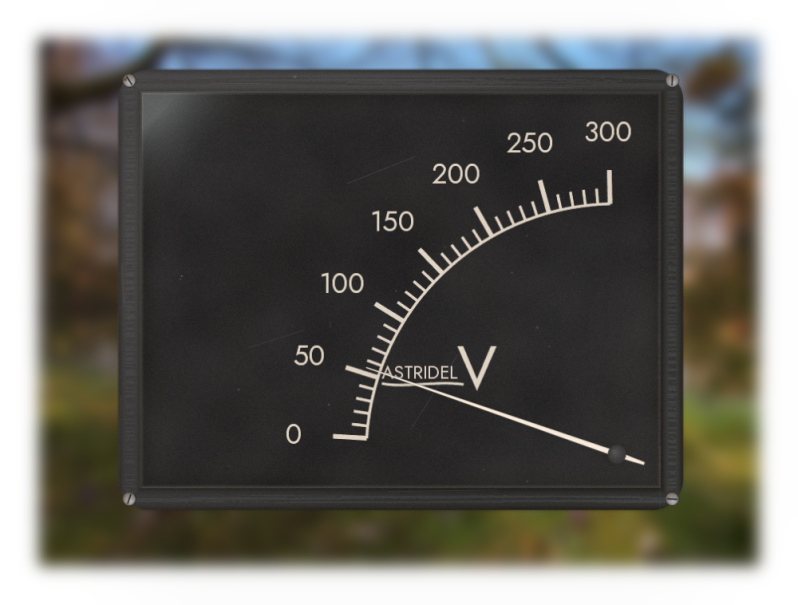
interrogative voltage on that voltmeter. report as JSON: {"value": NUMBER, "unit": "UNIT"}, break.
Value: {"value": 55, "unit": "V"}
